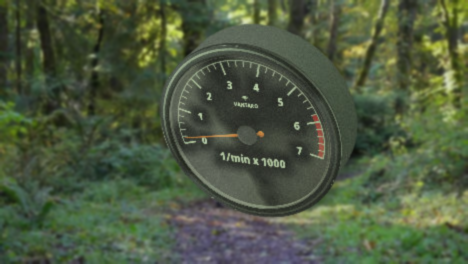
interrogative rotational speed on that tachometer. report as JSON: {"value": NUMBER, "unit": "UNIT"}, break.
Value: {"value": 200, "unit": "rpm"}
